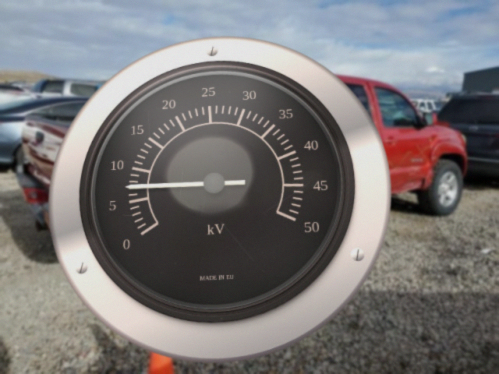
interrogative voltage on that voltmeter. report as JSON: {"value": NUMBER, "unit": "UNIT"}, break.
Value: {"value": 7, "unit": "kV"}
